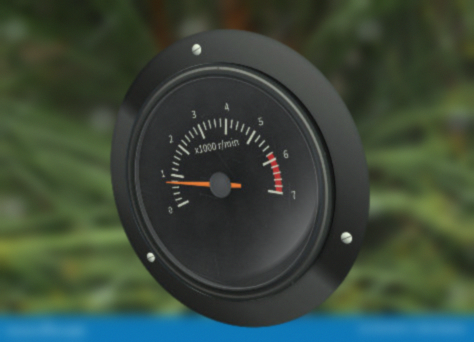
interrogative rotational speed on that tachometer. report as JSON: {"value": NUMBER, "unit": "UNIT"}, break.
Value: {"value": 800, "unit": "rpm"}
